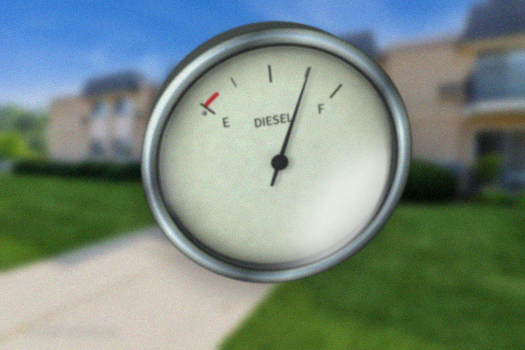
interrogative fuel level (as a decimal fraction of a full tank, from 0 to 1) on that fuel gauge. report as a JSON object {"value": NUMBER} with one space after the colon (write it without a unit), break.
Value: {"value": 0.75}
